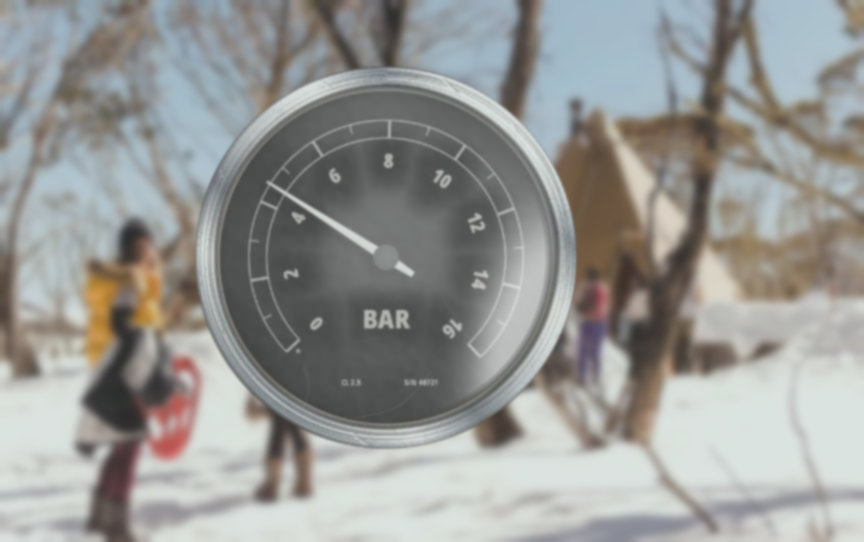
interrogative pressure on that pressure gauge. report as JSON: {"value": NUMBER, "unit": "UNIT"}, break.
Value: {"value": 4.5, "unit": "bar"}
